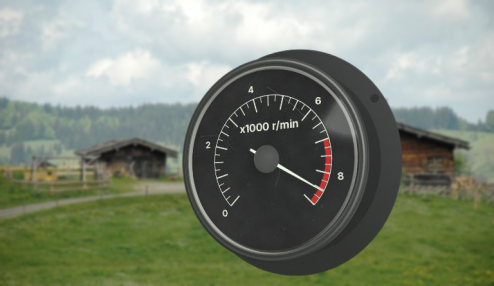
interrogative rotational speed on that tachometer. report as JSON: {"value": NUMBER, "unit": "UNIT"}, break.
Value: {"value": 8500, "unit": "rpm"}
